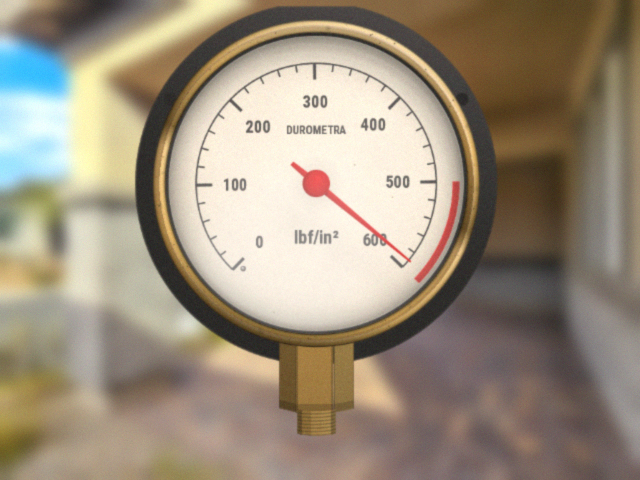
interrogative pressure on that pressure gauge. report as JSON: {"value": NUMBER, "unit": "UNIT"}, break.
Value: {"value": 590, "unit": "psi"}
